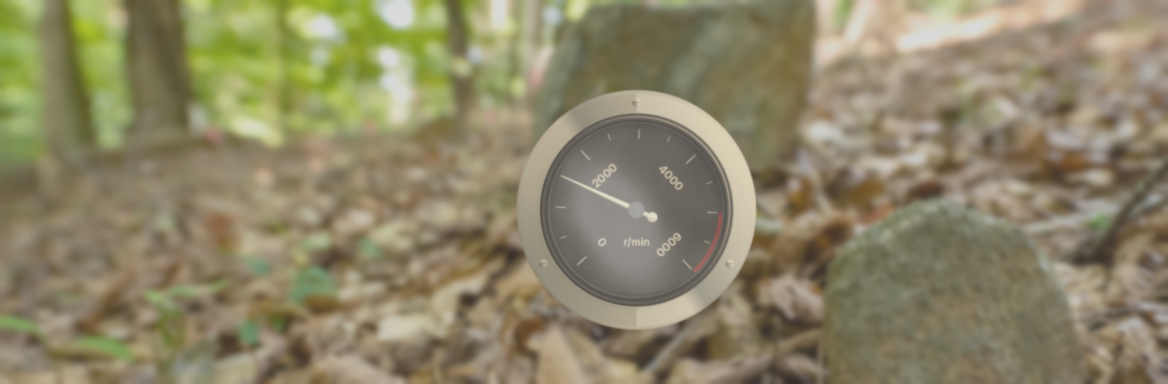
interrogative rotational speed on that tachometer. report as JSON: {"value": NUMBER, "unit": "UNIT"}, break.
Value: {"value": 1500, "unit": "rpm"}
